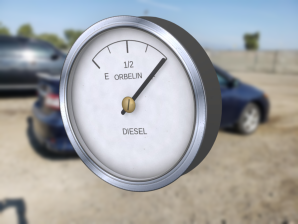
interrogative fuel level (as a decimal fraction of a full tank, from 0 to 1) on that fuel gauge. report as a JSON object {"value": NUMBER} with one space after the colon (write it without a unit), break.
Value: {"value": 1}
